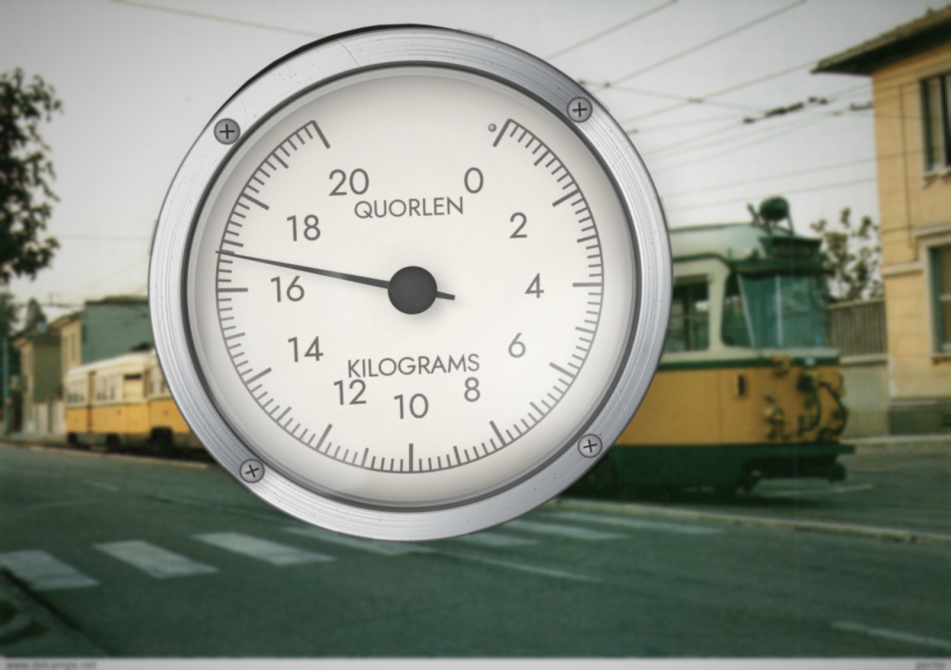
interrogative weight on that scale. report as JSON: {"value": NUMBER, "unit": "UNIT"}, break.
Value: {"value": 16.8, "unit": "kg"}
